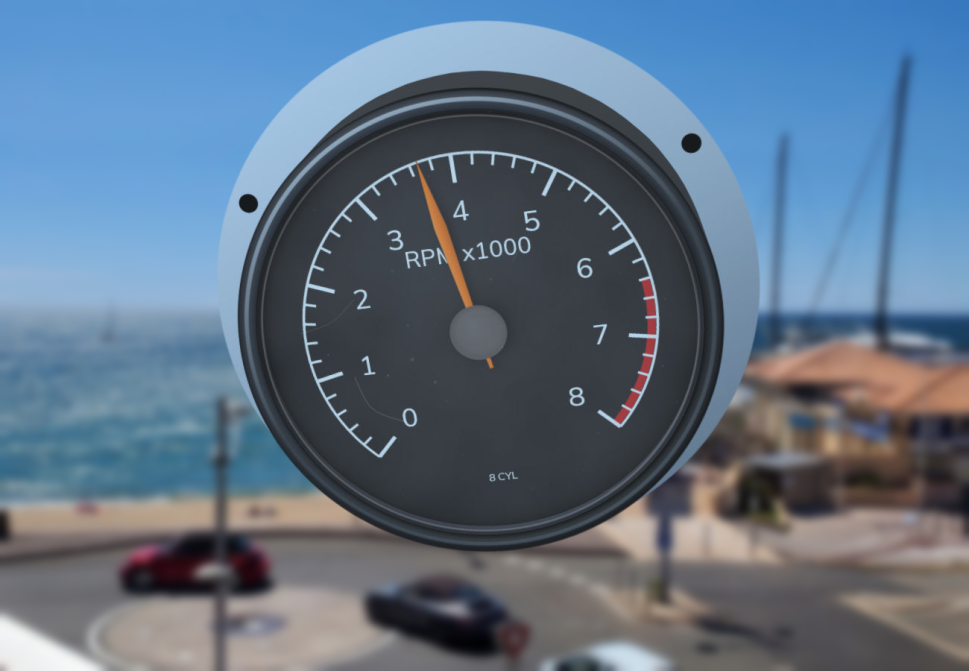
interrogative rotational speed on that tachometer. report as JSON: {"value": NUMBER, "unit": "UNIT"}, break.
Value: {"value": 3700, "unit": "rpm"}
